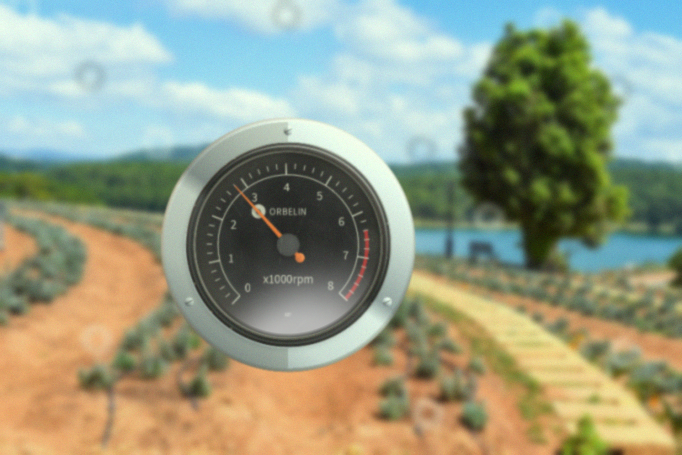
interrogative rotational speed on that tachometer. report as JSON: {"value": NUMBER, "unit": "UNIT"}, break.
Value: {"value": 2800, "unit": "rpm"}
